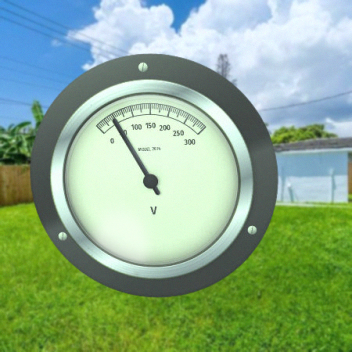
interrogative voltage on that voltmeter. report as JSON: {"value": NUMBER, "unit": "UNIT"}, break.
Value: {"value": 50, "unit": "V"}
